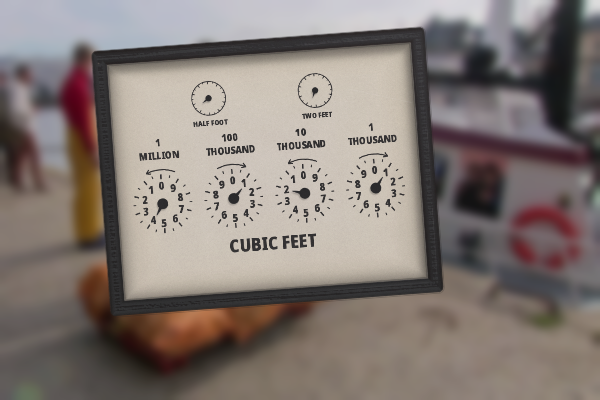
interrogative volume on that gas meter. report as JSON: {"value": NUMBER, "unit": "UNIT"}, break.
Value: {"value": 412100, "unit": "ft³"}
